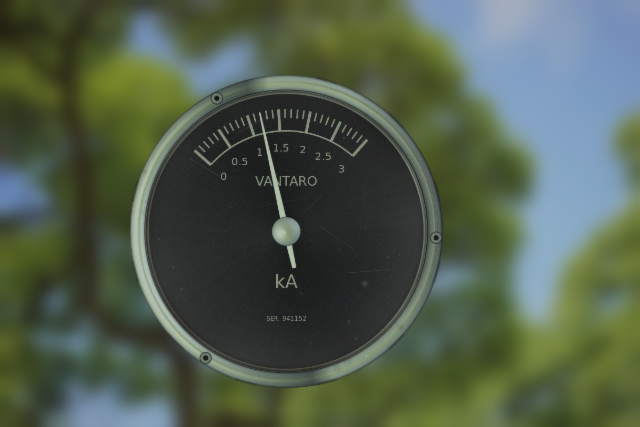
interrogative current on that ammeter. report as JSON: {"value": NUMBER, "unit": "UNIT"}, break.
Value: {"value": 1.2, "unit": "kA"}
